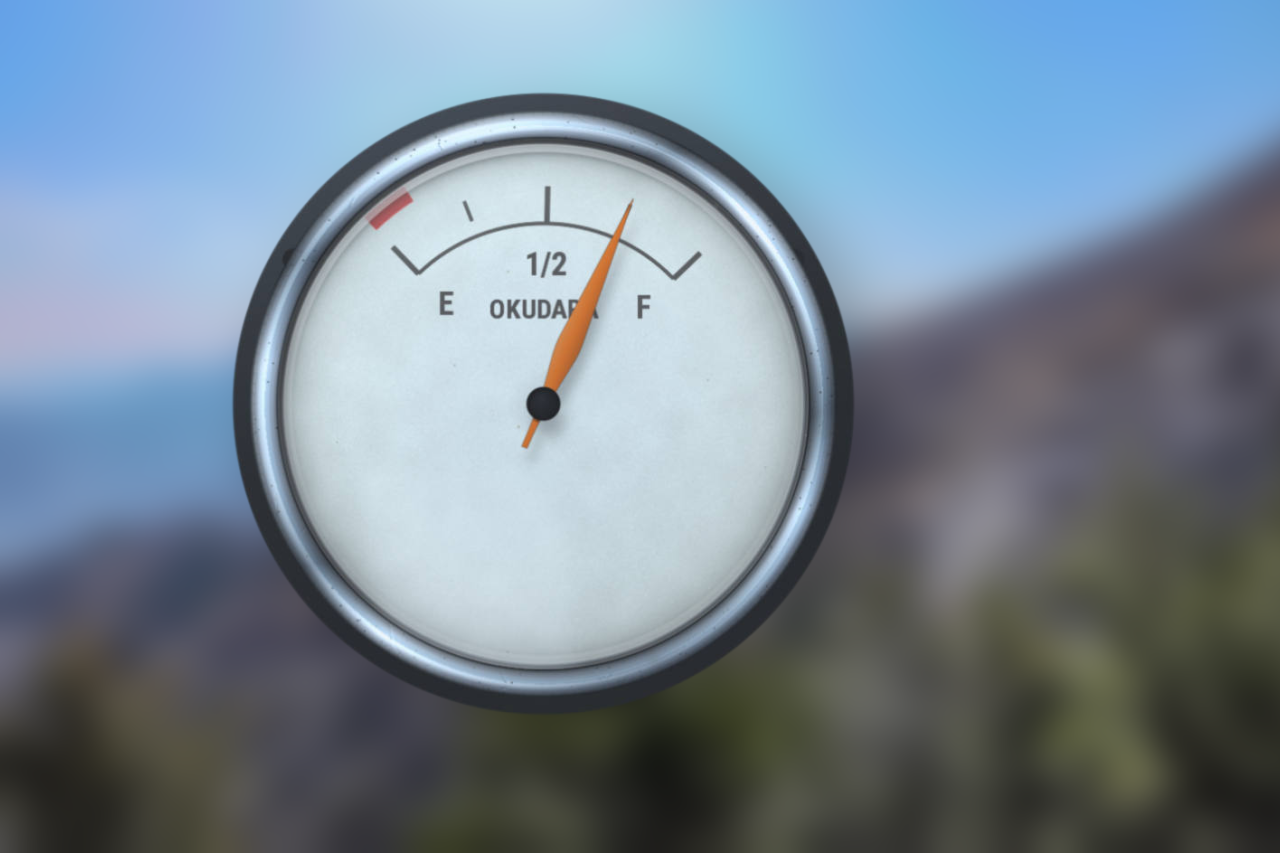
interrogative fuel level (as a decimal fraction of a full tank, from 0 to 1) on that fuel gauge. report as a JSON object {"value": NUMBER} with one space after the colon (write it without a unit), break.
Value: {"value": 0.75}
